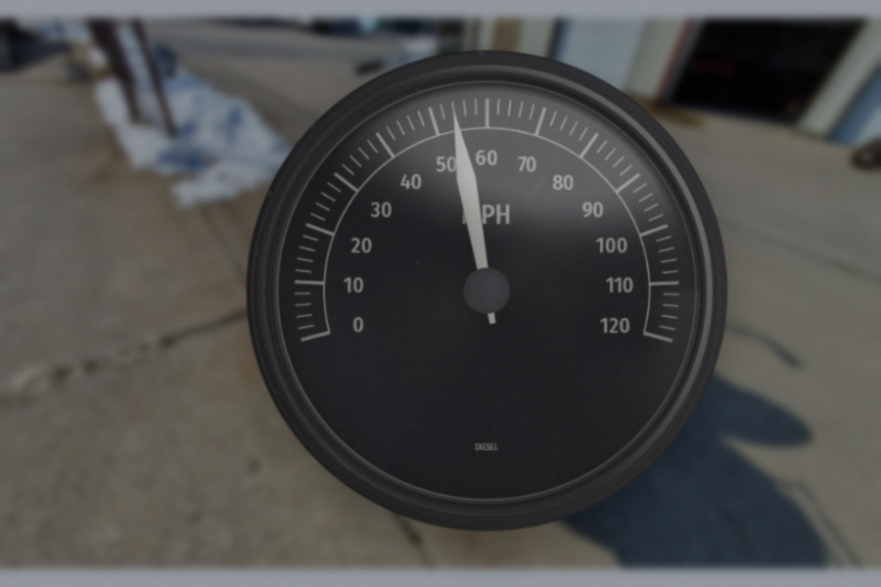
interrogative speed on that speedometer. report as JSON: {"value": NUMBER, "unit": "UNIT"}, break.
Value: {"value": 54, "unit": "mph"}
